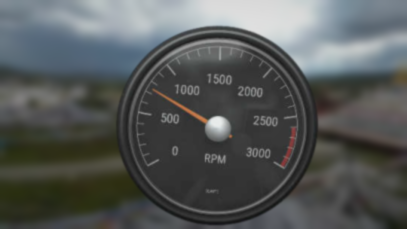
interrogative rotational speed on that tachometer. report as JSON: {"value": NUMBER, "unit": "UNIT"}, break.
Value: {"value": 750, "unit": "rpm"}
